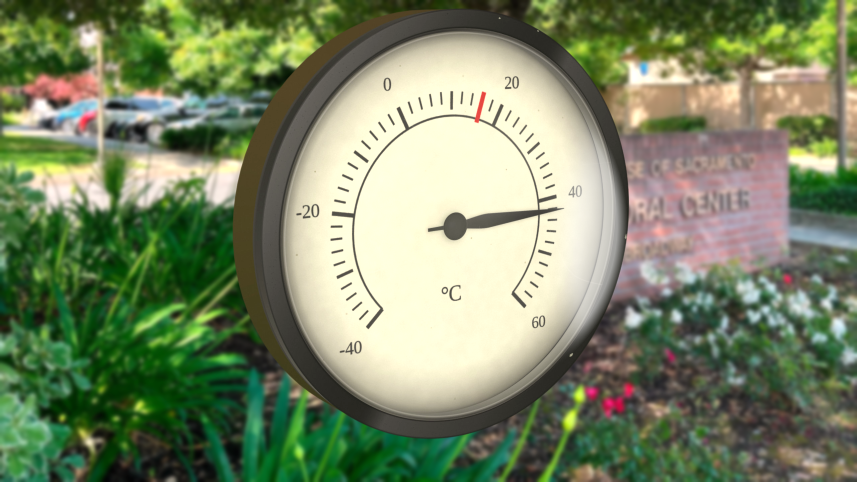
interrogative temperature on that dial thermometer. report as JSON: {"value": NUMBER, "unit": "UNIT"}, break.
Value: {"value": 42, "unit": "°C"}
